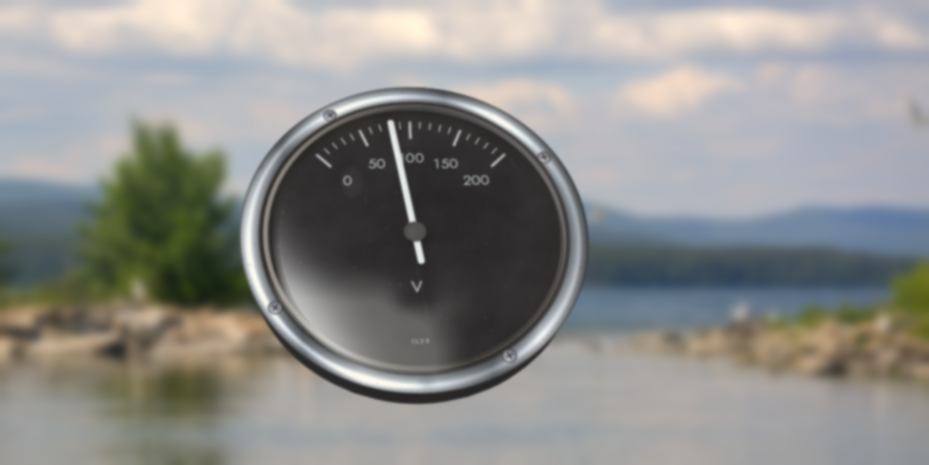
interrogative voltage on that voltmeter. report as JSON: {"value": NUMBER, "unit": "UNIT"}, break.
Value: {"value": 80, "unit": "V"}
